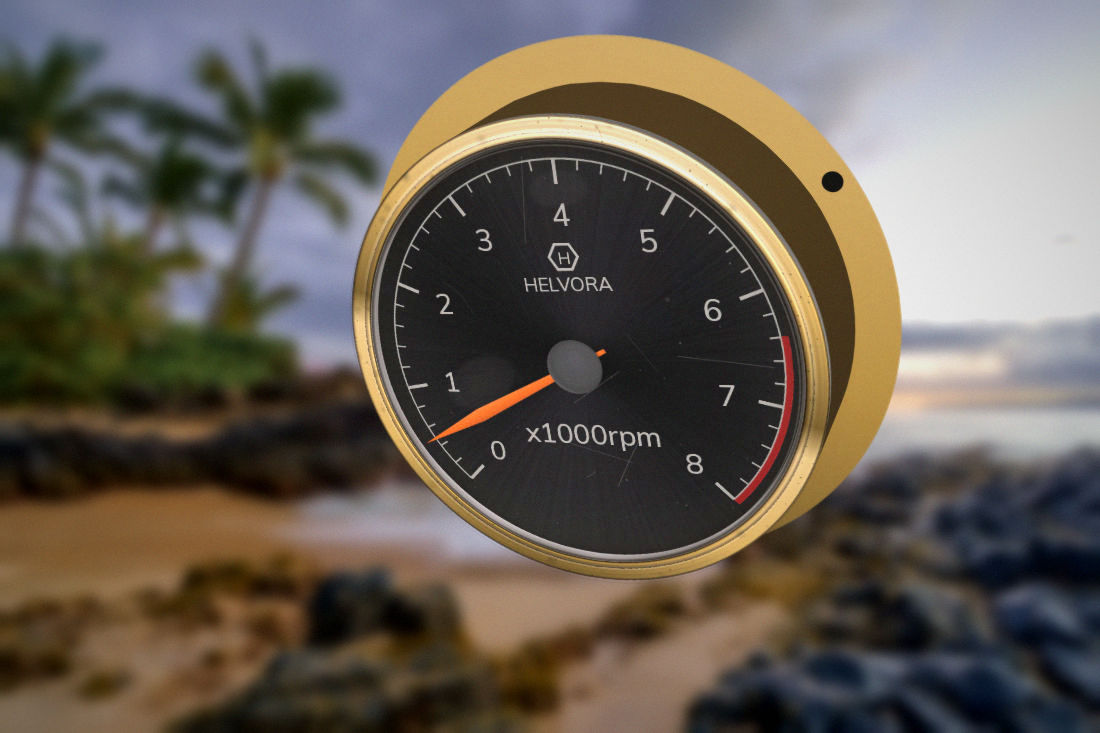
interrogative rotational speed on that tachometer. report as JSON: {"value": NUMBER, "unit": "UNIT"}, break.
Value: {"value": 500, "unit": "rpm"}
